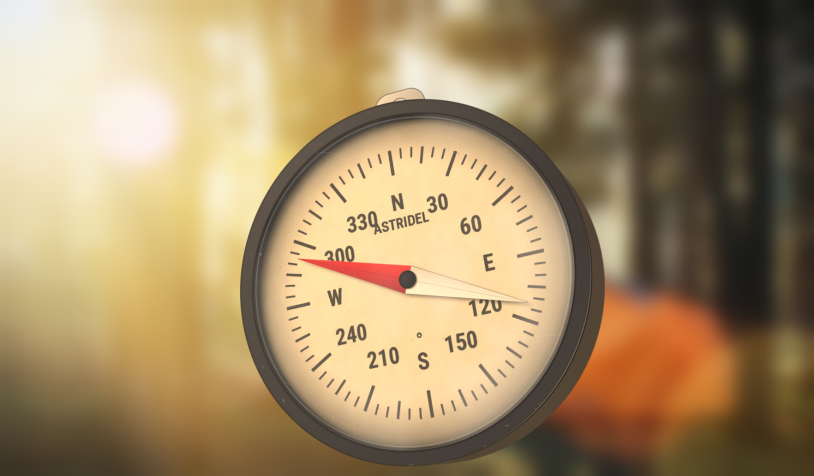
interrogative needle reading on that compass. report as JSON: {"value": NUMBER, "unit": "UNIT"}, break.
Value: {"value": 292.5, "unit": "°"}
